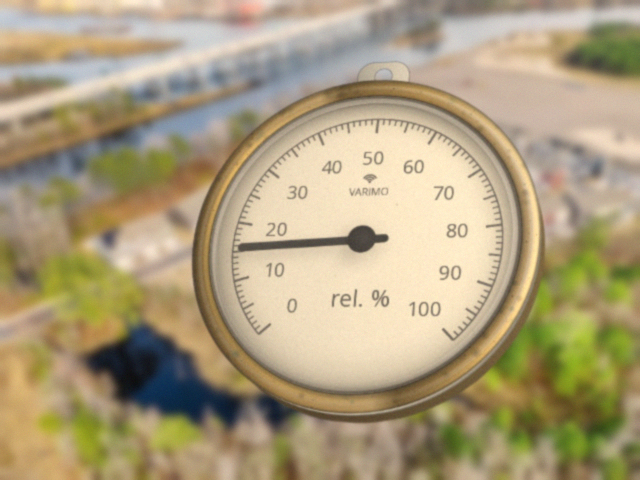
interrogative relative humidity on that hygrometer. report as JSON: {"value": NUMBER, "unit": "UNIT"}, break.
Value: {"value": 15, "unit": "%"}
